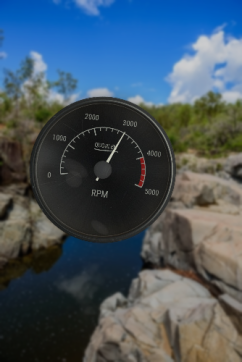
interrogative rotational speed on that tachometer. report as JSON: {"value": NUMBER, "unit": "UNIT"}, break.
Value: {"value": 3000, "unit": "rpm"}
